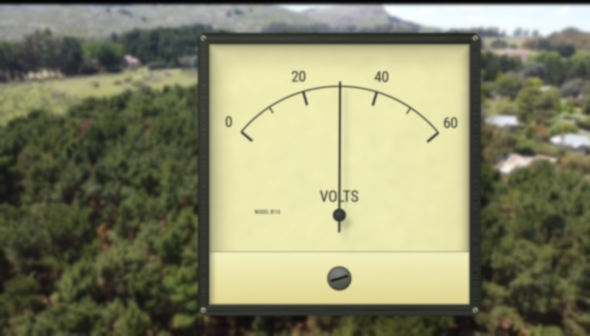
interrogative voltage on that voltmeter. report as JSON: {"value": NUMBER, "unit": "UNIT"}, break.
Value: {"value": 30, "unit": "V"}
